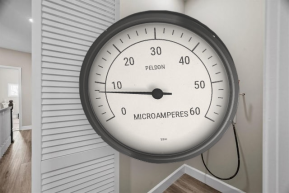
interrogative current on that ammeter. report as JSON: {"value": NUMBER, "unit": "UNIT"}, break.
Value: {"value": 8, "unit": "µA"}
